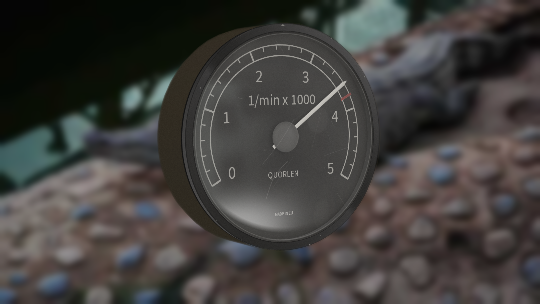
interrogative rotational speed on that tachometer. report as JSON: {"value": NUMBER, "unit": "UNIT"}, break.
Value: {"value": 3600, "unit": "rpm"}
